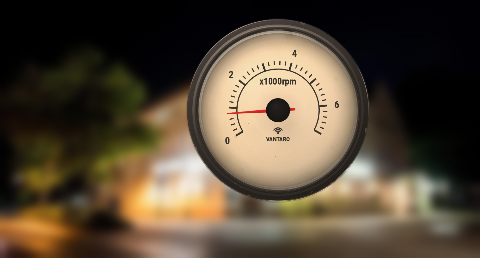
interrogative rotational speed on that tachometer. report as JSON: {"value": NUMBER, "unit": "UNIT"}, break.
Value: {"value": 800, "unit": "rpm"}
